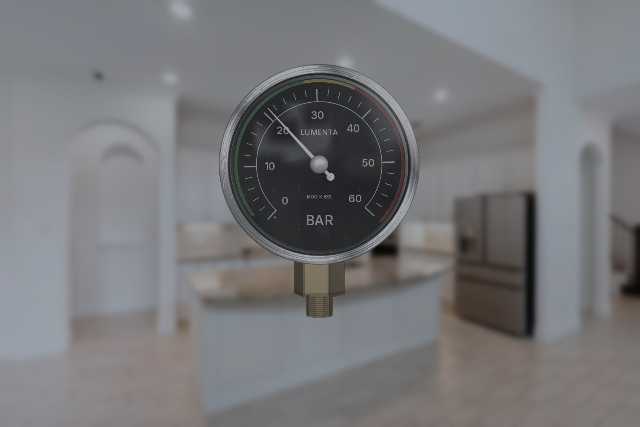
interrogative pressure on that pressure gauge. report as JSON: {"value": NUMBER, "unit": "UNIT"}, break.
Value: {"value": 21, "unit": "bar"}
